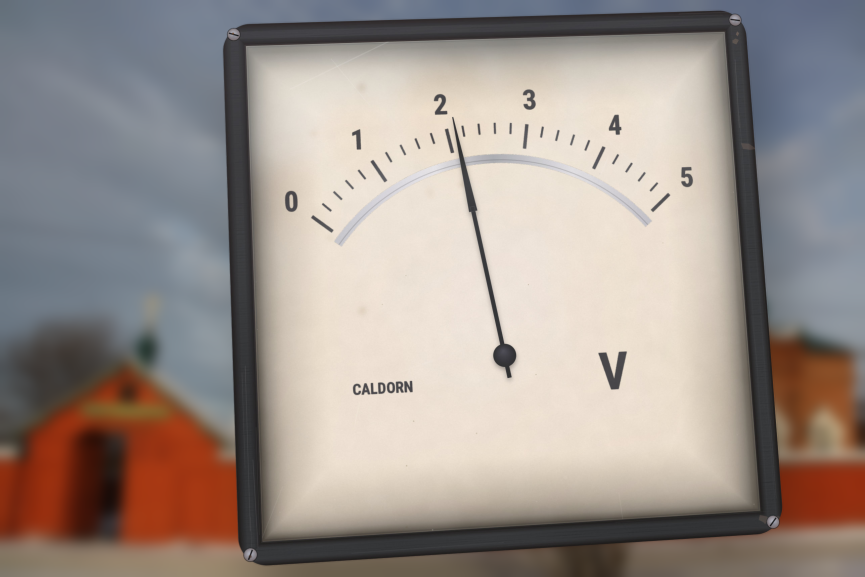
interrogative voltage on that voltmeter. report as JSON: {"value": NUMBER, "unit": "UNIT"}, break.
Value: {"value": 2.1, "unit": "V"}
